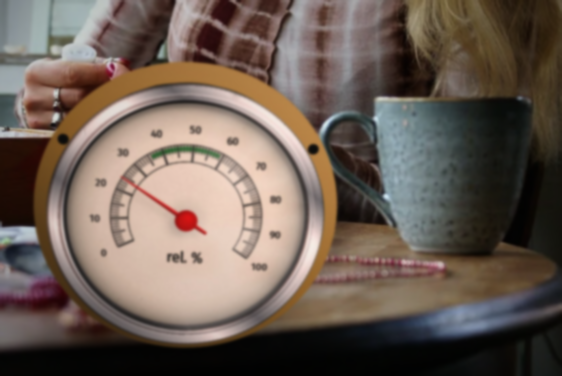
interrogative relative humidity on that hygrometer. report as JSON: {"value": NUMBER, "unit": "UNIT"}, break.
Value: {"value": 25, "unit": "%"}
